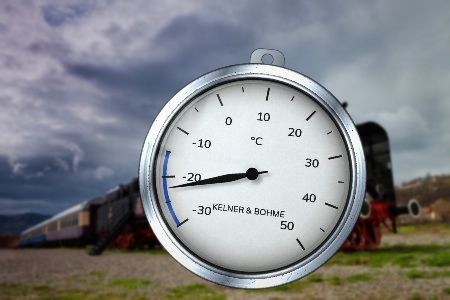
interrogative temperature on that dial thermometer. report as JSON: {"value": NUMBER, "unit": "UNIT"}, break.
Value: {"value": -22.5, "unit": "°C"}
